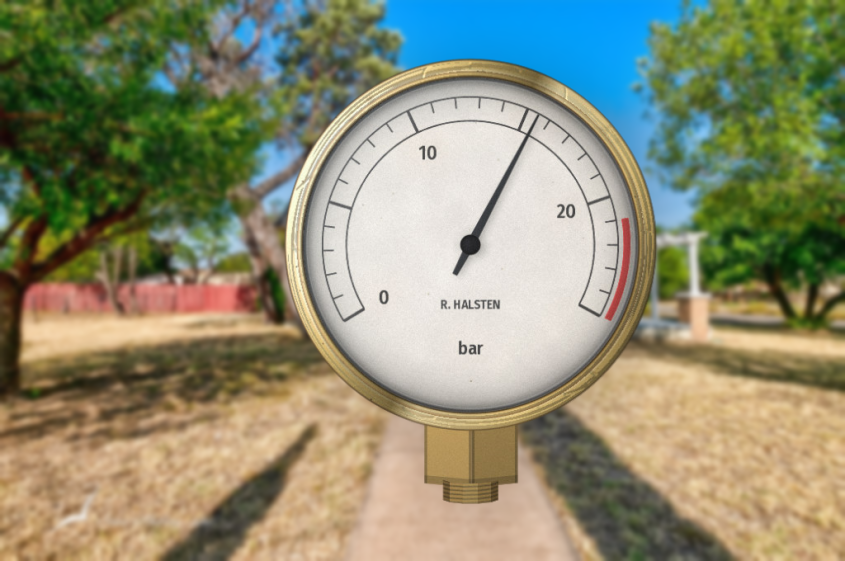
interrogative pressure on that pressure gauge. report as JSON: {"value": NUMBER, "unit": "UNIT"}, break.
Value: {"value": 15.5, "unit": "bar"}
